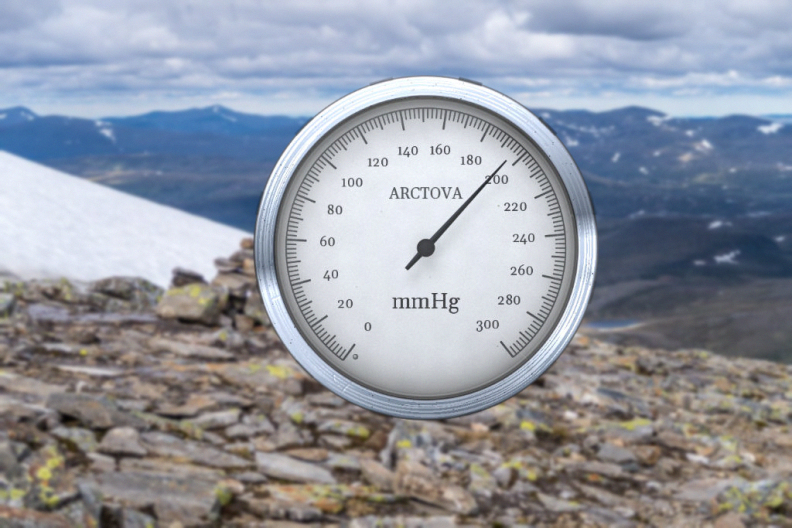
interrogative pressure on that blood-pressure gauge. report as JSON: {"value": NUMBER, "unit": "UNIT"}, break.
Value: {"value": 196, "unit": "mmHg"}
